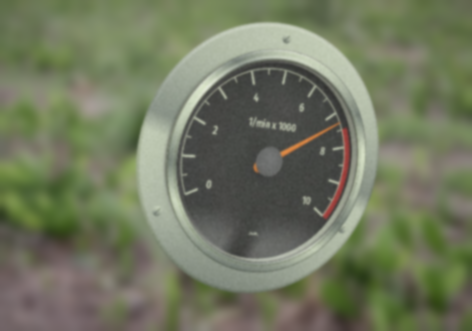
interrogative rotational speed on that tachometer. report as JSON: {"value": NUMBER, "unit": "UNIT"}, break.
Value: {"value": 7250, "unit": "rpm"}
